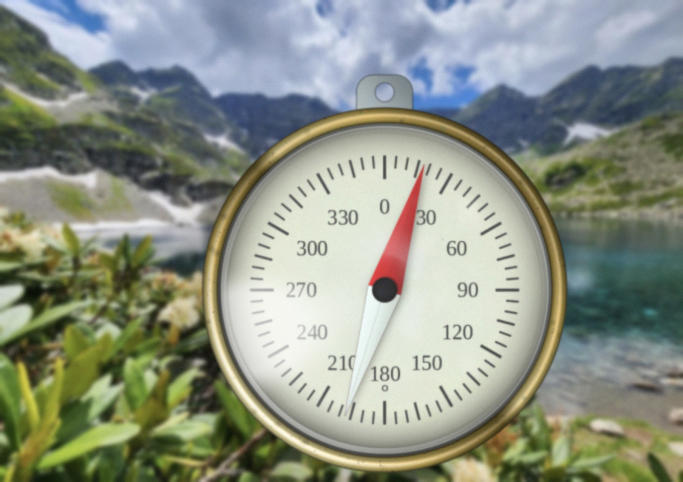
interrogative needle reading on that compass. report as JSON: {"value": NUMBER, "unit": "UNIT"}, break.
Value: {"value": 17.5, "unit": "°"}
